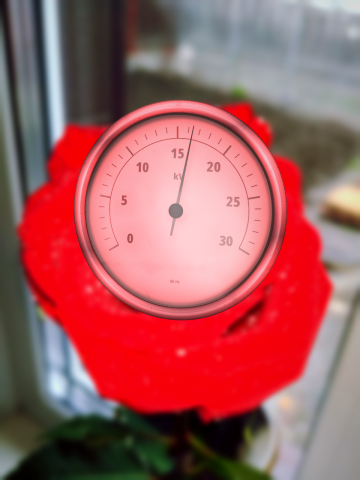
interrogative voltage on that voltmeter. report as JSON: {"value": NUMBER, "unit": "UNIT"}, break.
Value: {"value": 16.5, "unit": "kV"}
